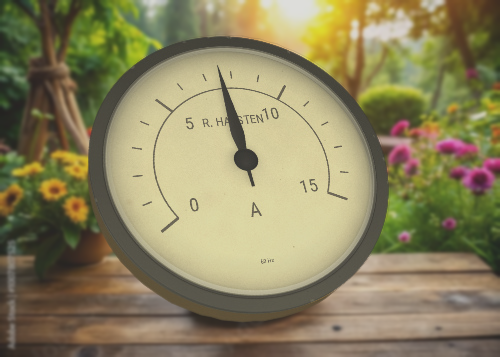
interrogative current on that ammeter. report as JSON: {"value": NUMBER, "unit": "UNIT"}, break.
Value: {"value": 7.5, "unit": "A"}
